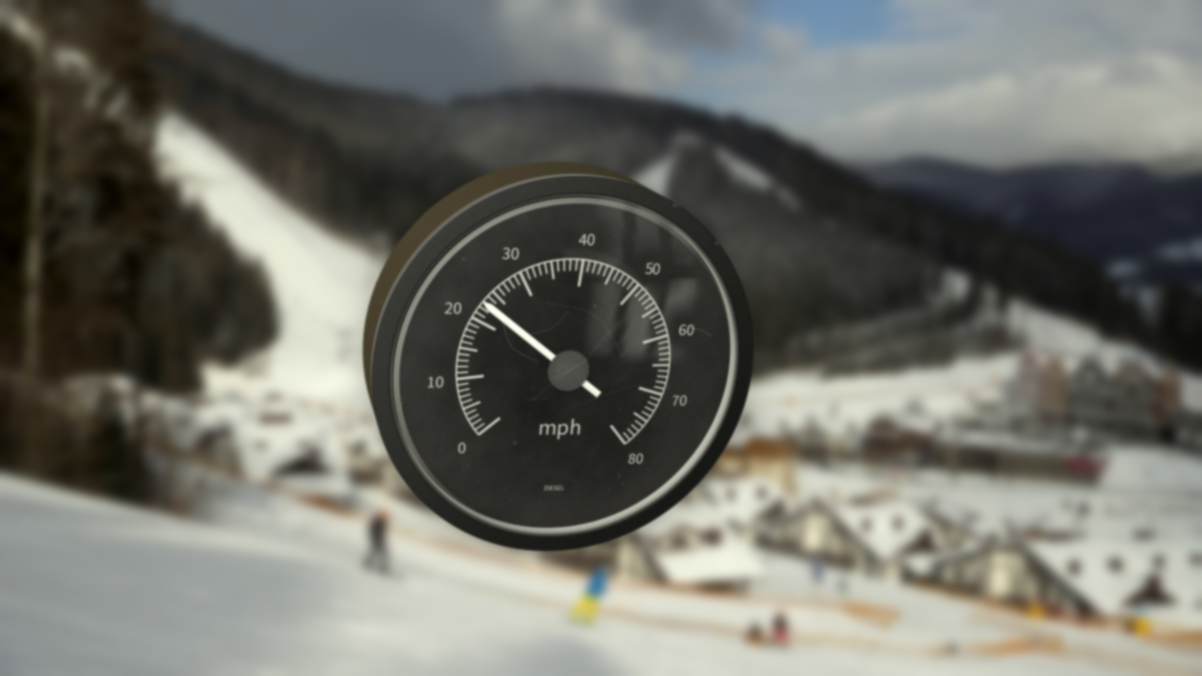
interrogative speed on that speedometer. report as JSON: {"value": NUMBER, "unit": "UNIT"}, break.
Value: {"value": 23, "unit": "mph"}
